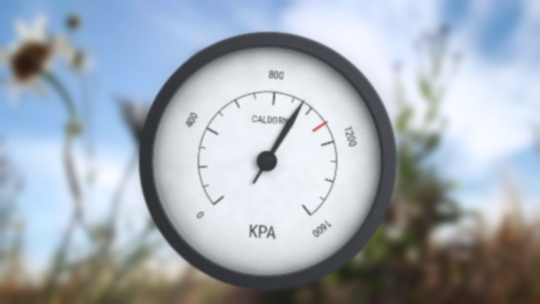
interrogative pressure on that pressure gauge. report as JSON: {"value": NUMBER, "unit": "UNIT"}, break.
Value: {"value": 950, "unit": "kPa"}
